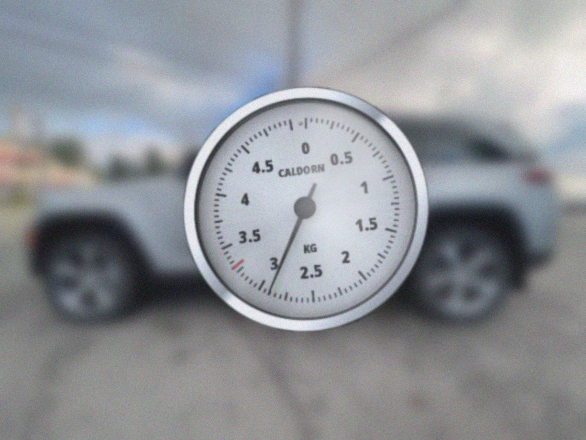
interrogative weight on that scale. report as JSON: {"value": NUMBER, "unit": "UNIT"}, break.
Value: {"value": 2.9, "unit": "kg"}
